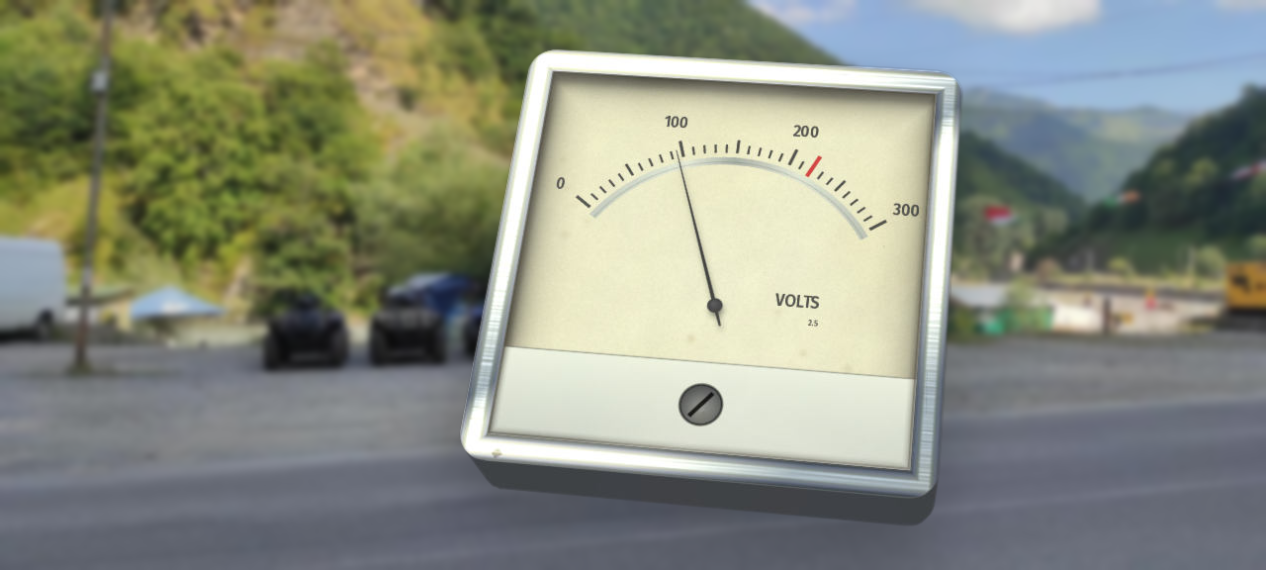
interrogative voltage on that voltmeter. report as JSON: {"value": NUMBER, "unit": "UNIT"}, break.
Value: {"value": 95, "unit": "V"}
